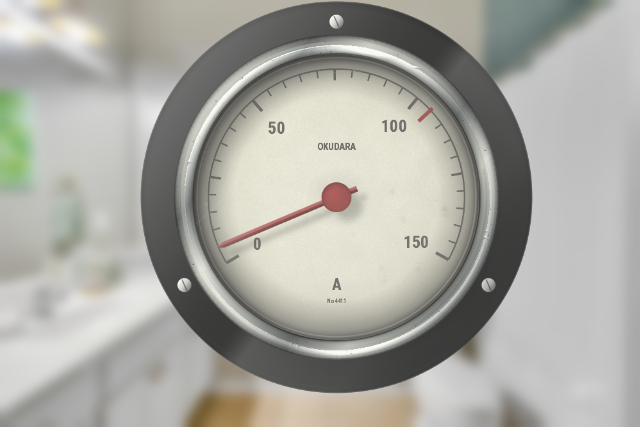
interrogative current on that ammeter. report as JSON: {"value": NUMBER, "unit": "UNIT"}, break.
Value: {"value": 5, "unit": "A"}
